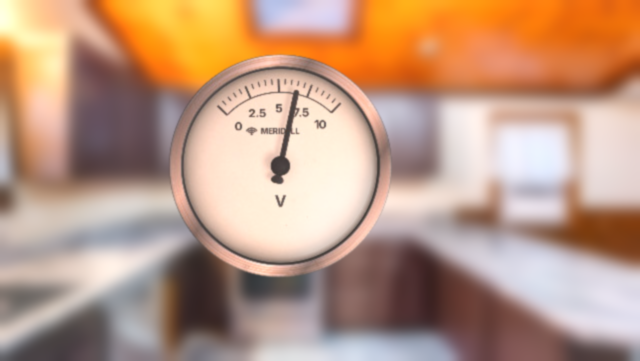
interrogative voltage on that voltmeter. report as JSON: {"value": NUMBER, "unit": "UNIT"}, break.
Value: {"value": 6.5, "unit": "V"}
